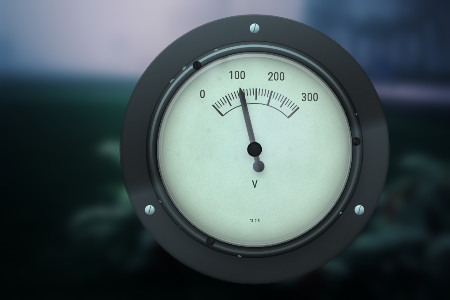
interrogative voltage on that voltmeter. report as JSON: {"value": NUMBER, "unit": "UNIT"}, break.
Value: {"value": 100, "unit": "V"}
